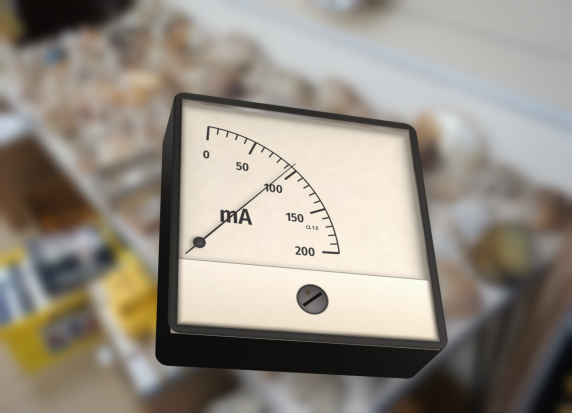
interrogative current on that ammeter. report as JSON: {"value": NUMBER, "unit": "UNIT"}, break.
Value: {"value": 95, "unit": "mA"}
